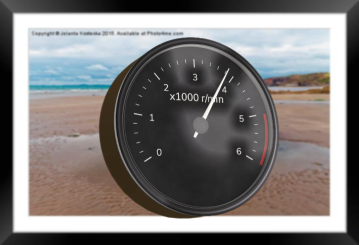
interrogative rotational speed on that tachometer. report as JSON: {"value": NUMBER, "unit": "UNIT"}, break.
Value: {"value": 3800, "unit": "rpm"}
